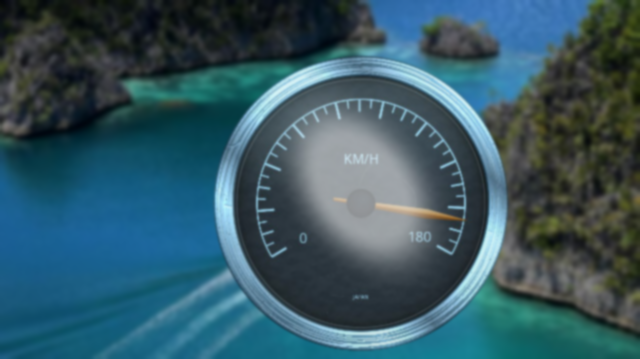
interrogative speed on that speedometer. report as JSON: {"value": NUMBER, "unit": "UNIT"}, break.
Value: {"value": 165, "unit": "km/h"}
